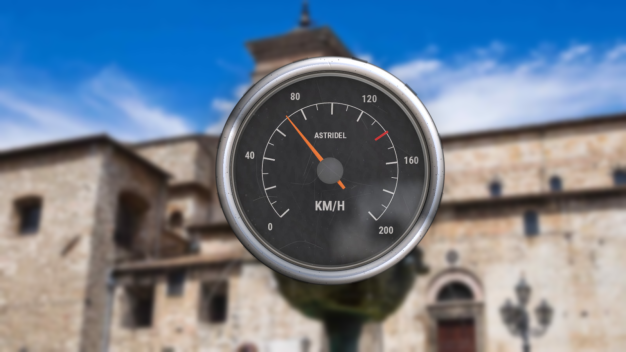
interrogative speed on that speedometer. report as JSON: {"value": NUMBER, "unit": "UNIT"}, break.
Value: {"value": 70, "unit": "km/h"}
